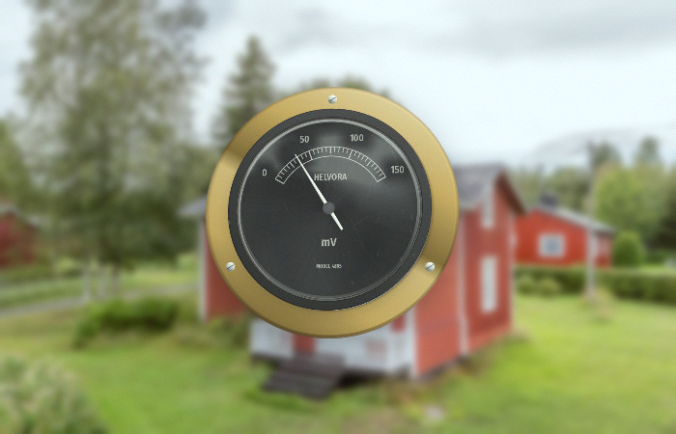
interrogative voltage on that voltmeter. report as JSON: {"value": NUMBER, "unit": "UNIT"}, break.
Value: {"value": 35, "unit": "mV"}
